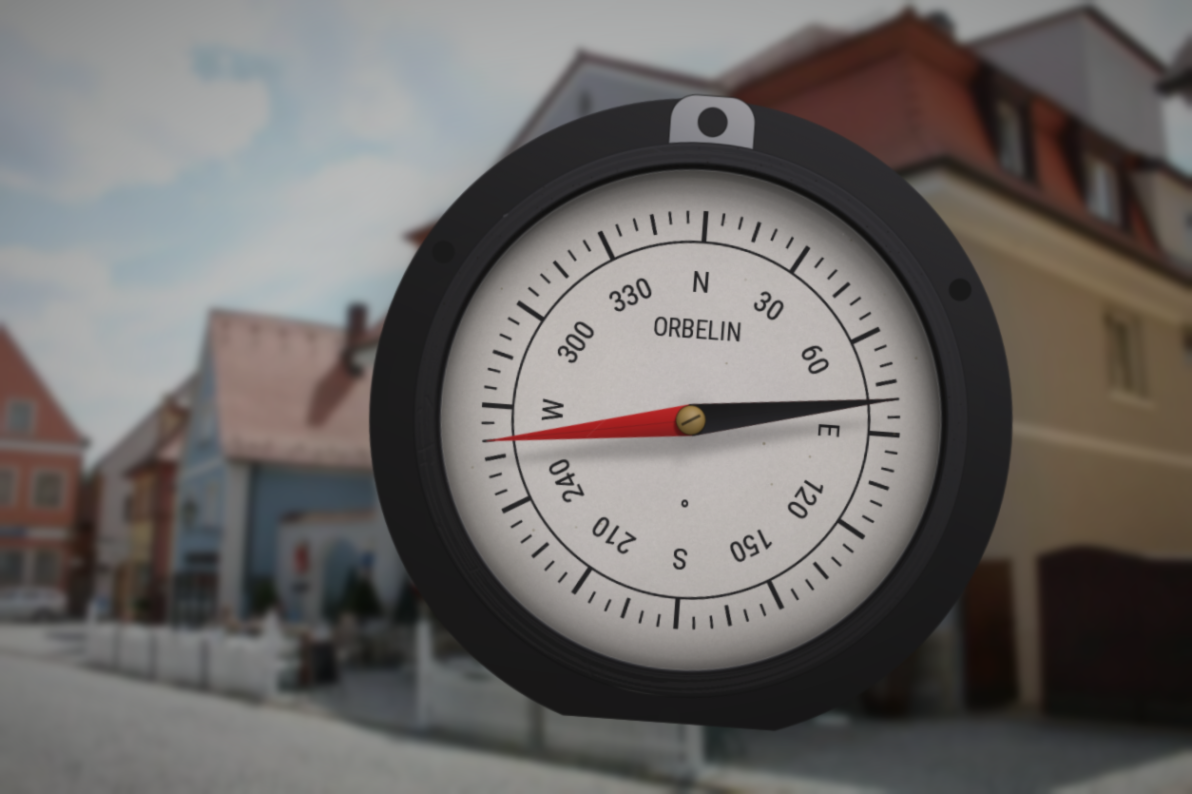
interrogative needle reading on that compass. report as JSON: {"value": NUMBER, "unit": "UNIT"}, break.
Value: {"value": 260, "unit": "°"}
